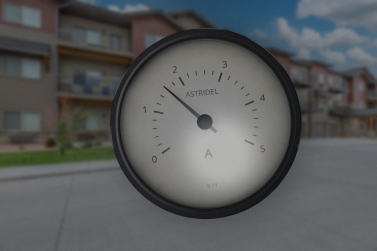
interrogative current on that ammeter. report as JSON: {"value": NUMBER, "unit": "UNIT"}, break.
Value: {"value": 1.6, "unit": "A"}
